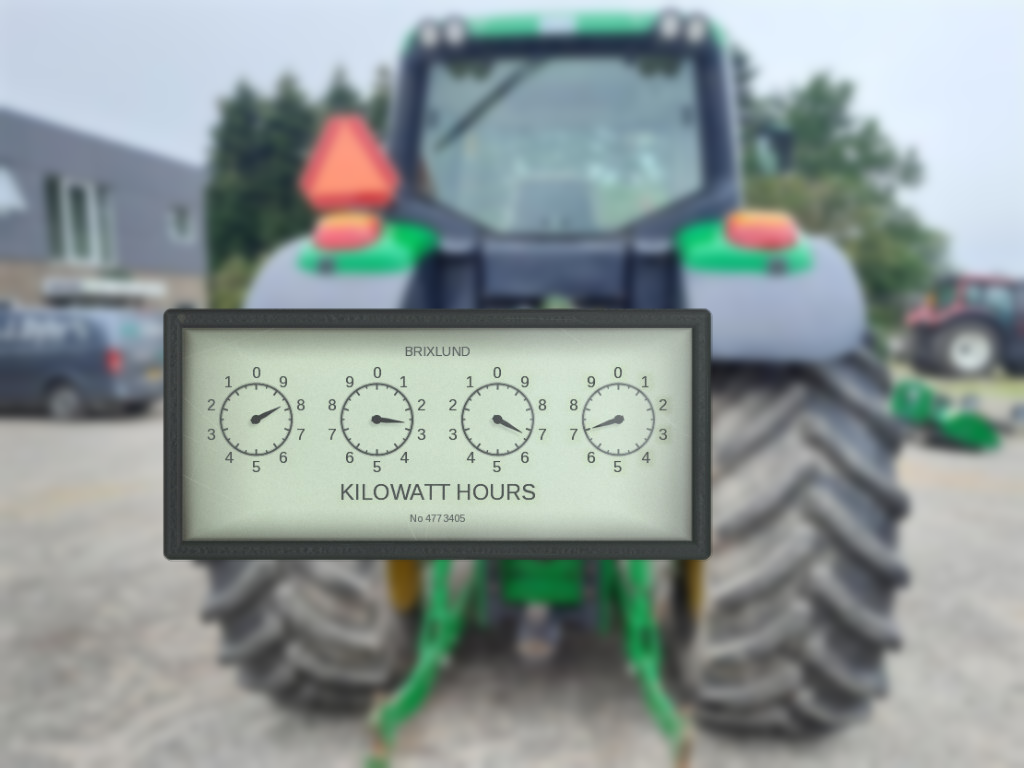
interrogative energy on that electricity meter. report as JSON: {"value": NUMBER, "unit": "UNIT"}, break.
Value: {"value": 8267, "unit": "kWh"}
